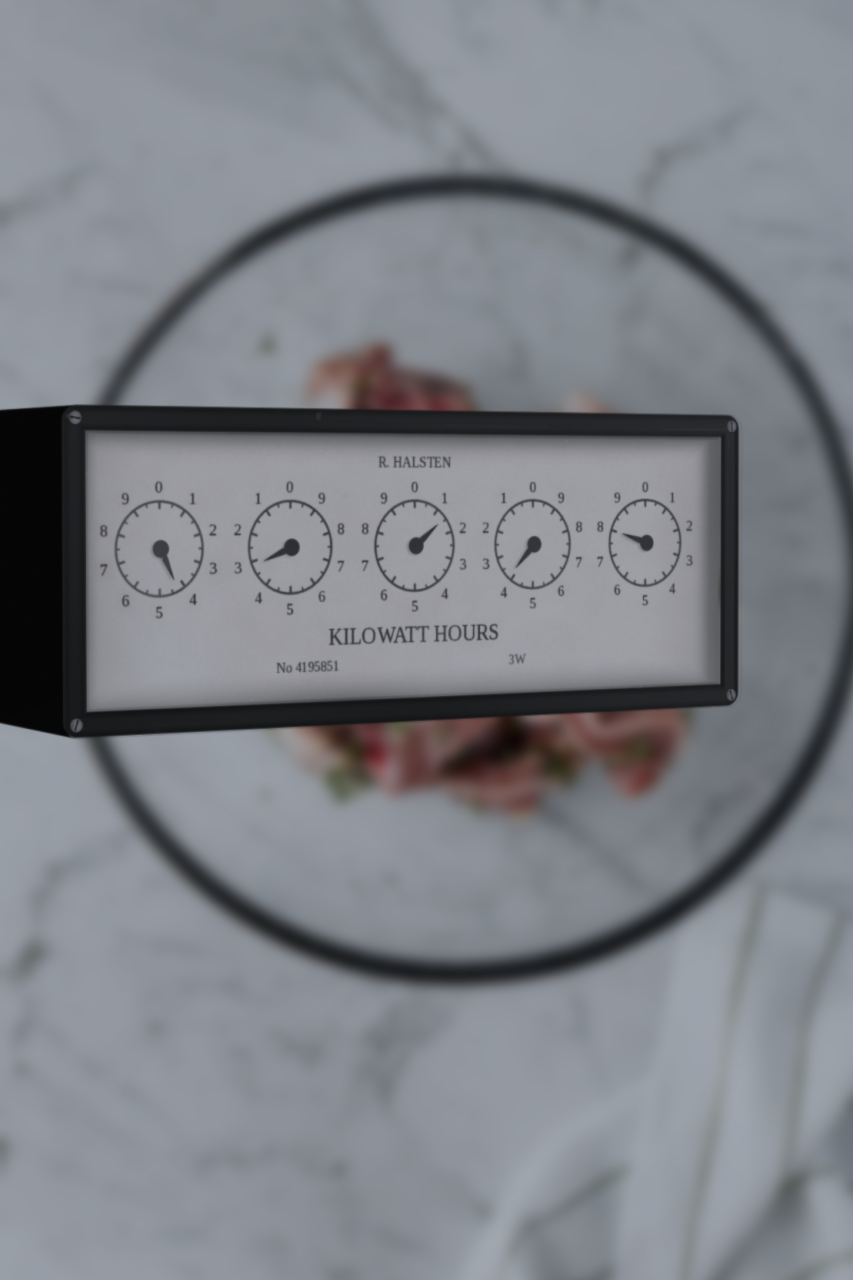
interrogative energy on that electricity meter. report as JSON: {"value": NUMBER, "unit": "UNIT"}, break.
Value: {"value": 43138, "unit": "kWh"}
